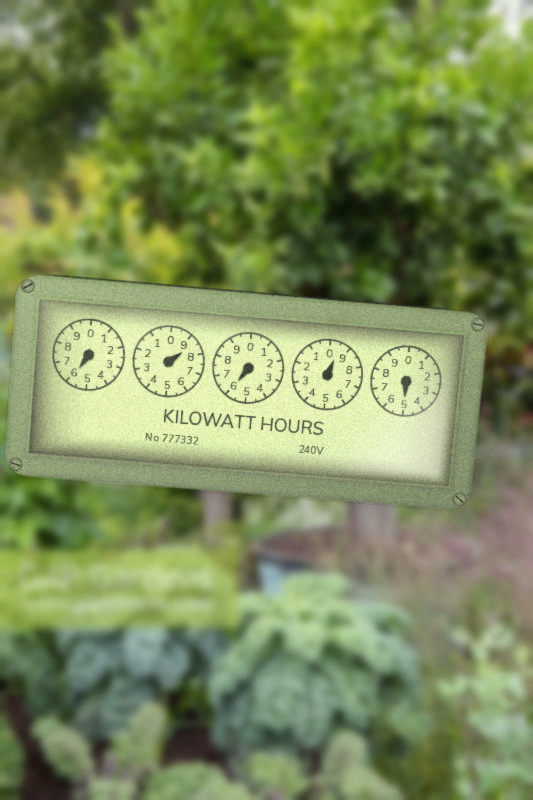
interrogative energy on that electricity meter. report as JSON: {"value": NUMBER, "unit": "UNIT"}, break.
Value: {"value": 58595, "unit": "kWh"}
